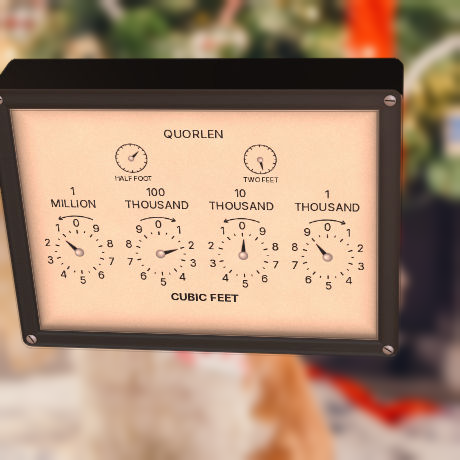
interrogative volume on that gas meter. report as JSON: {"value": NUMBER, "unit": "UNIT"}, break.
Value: {"value": 119900, "unit": "ft³"}
